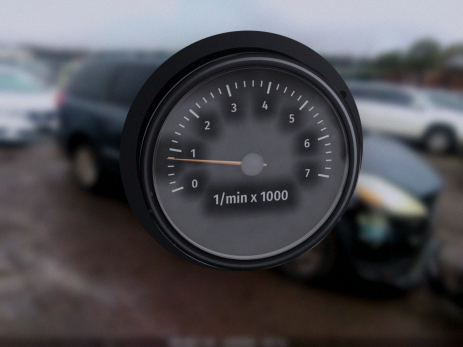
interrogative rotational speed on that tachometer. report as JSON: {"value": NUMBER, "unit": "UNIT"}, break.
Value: {"value": 800, "unit": "rpm"}
